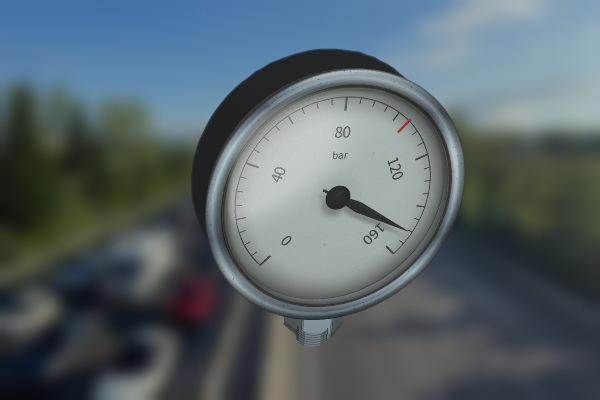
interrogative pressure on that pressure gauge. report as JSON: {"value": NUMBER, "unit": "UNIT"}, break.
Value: {"value": 150, "unit": "bar"}
